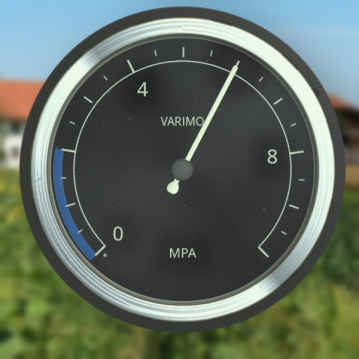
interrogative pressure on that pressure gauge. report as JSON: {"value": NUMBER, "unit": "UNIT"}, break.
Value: {"value": 6, "unit": "MPa"}
